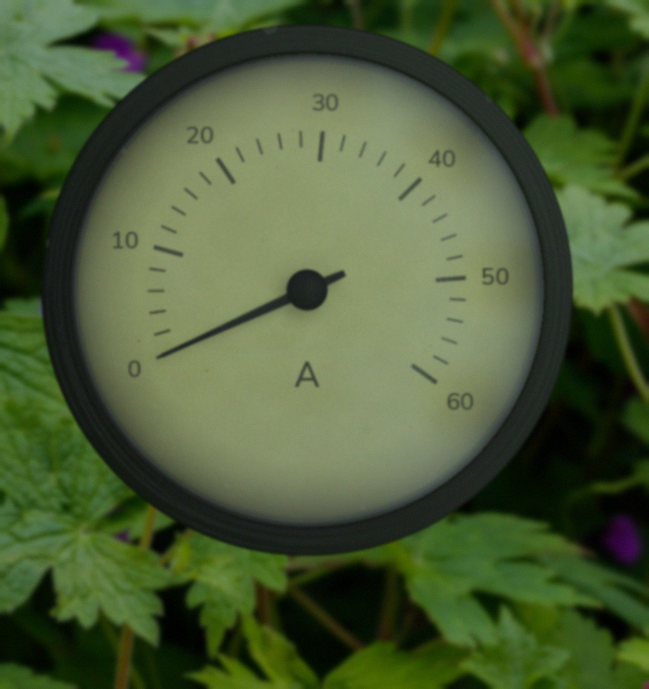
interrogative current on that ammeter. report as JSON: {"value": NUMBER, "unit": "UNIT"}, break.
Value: {"value": 0, "unit": "A"}
